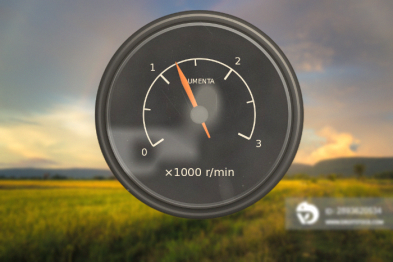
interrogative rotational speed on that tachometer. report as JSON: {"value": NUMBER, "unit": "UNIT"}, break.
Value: {"value": 1250, "unit": "rpm"}
